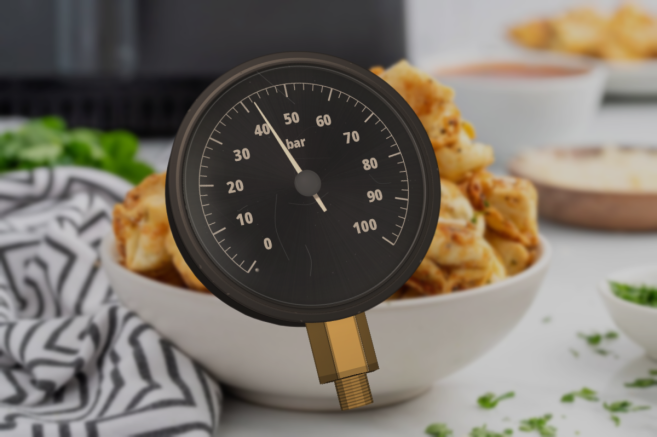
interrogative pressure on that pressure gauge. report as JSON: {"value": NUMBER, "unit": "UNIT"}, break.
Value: {"value": 42, "unit": "bar"}
